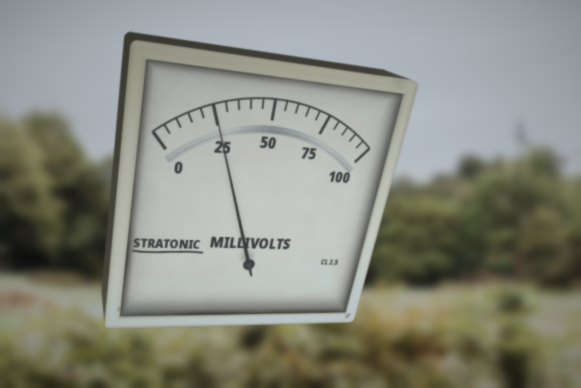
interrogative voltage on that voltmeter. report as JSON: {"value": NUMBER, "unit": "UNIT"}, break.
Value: {"value": 25, "unit": "mV"}
